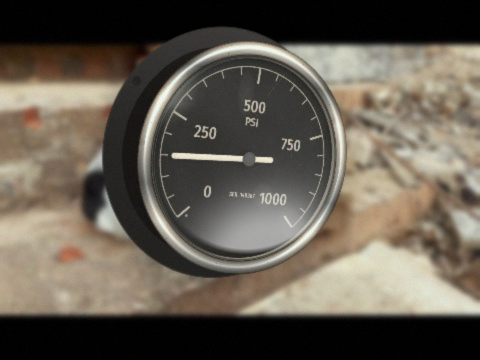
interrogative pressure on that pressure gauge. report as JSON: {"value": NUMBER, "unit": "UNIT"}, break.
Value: {"value": 150, "unit": "psi"}
